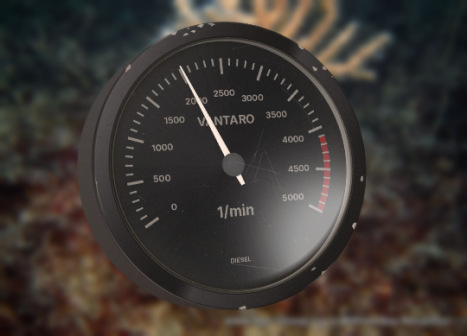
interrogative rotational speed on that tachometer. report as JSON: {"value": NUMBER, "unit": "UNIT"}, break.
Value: {"value": 2000, "unit": "rpm"}
